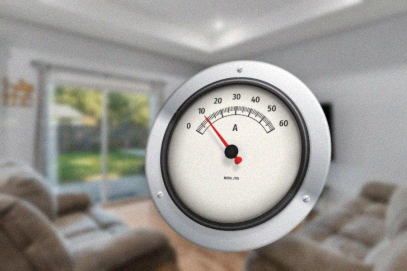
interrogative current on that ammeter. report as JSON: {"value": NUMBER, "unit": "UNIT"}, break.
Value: {"value": 10, "unit": "A"}
